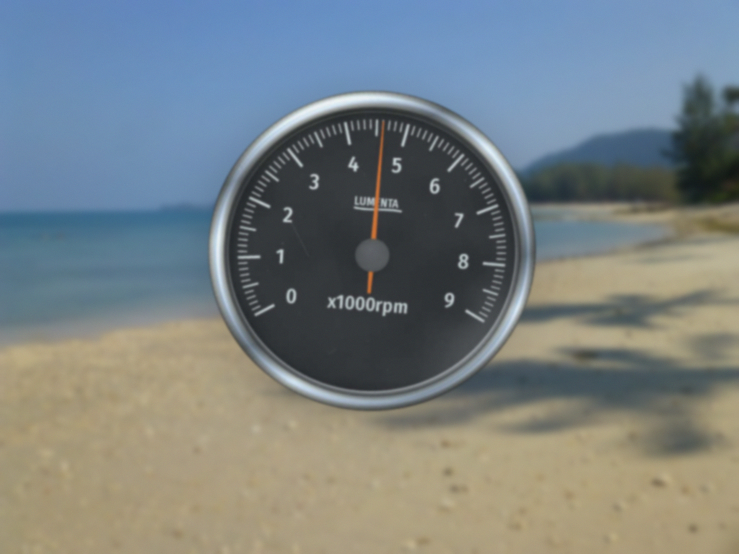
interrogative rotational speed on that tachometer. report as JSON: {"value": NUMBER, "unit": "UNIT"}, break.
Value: {"value": 4600, "unit": "rpm"}
